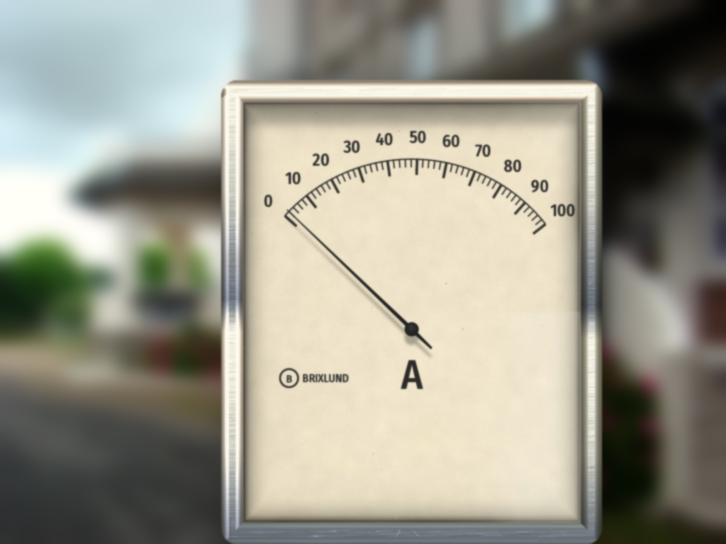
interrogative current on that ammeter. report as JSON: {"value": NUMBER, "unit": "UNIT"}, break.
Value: {"value": 2, "unit": "A"}
